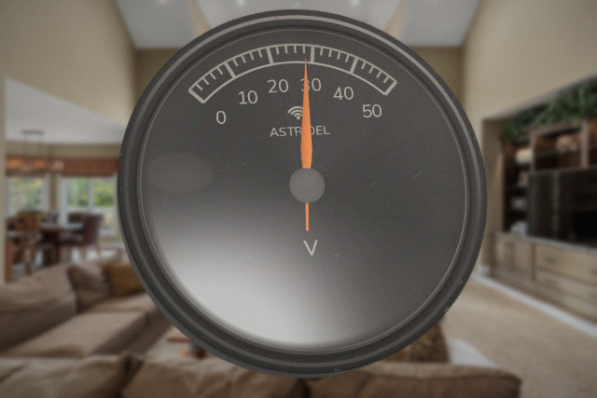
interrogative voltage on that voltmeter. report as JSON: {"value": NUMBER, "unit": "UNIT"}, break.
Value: {"value": 28, "unit": "V"}
